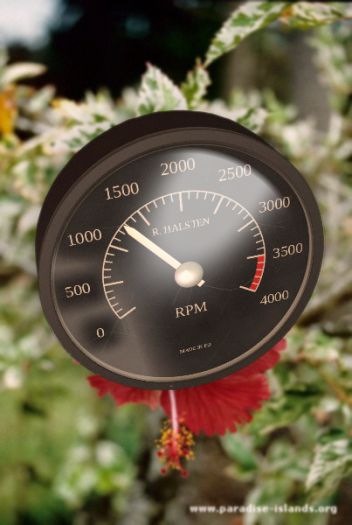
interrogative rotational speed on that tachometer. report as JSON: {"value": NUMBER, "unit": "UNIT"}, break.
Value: {"value": 1300, "unit": "rpm"}
